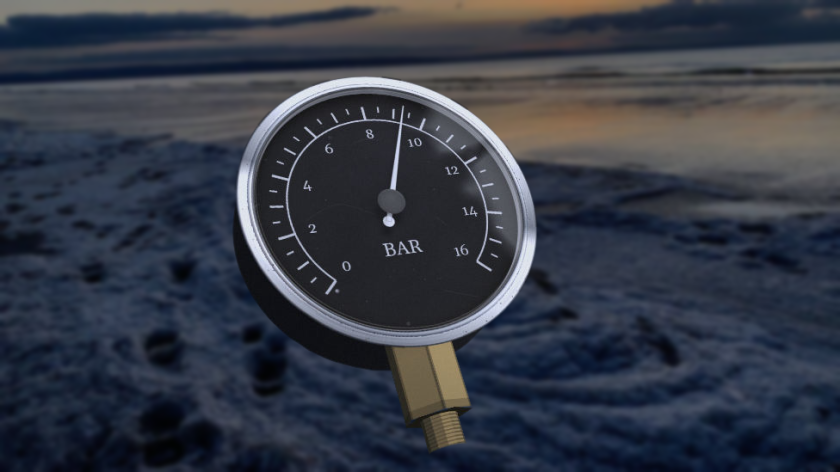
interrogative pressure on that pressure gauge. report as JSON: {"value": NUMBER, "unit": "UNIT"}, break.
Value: {"value": 9.25, "unit": "bar"}
